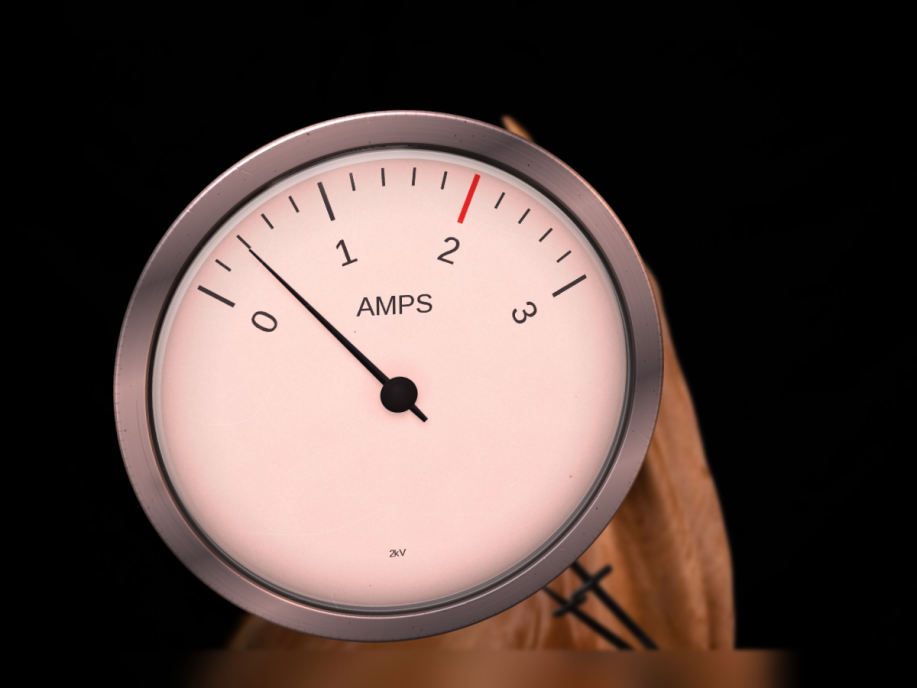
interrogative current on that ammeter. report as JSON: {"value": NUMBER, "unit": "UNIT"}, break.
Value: {"value": 0.4, "unit": "A"}
